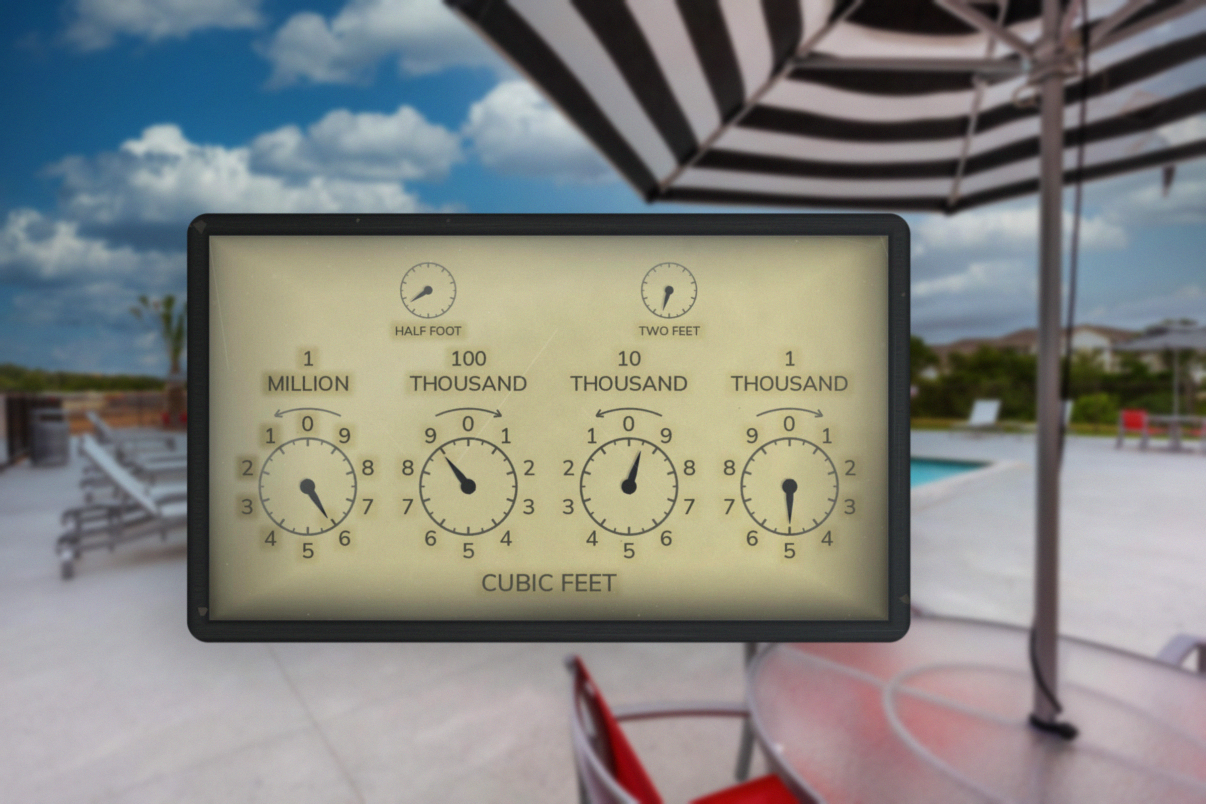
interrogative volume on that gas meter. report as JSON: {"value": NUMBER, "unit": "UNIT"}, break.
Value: {"value": 589500, "unit": "ft³"}
